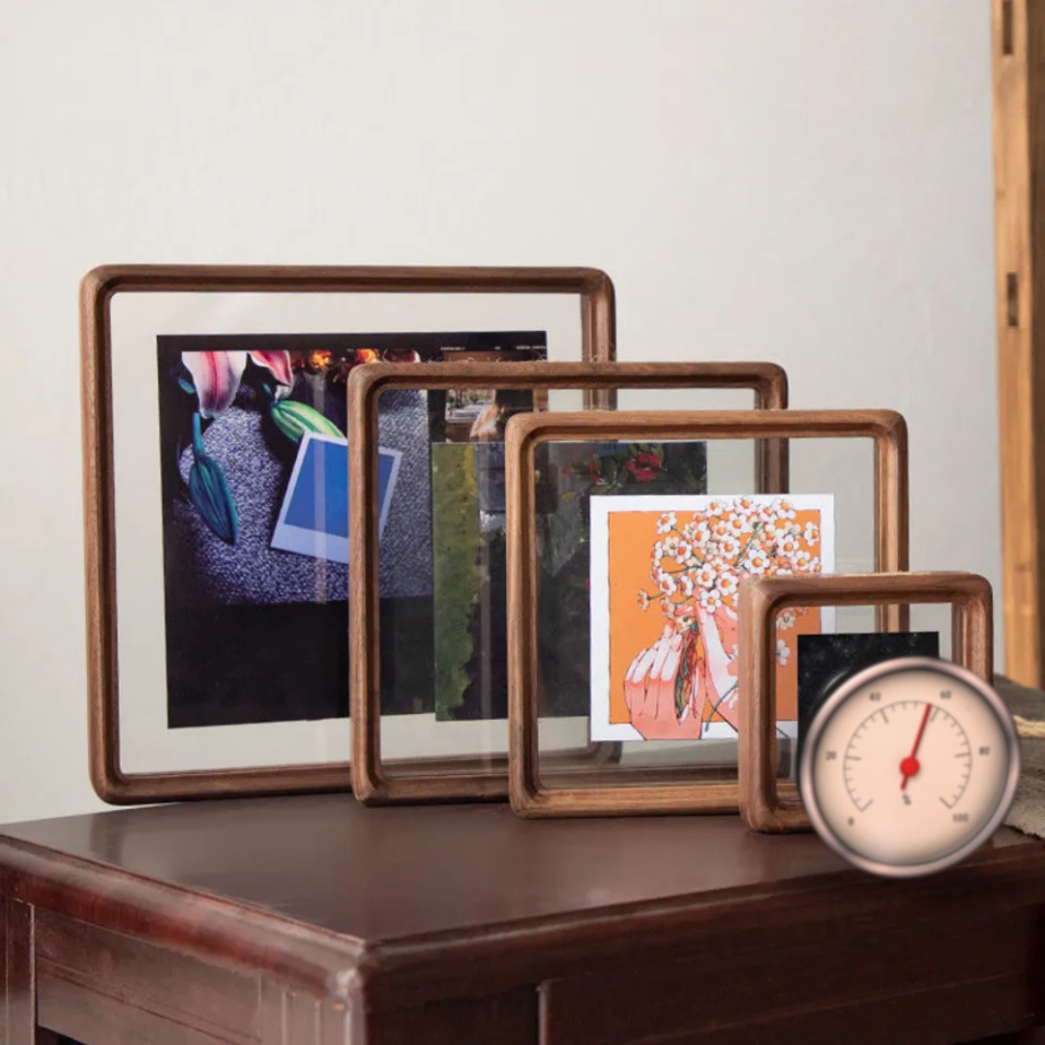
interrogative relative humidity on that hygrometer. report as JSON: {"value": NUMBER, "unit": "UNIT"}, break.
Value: {"value": 56, "unit": "%"}
